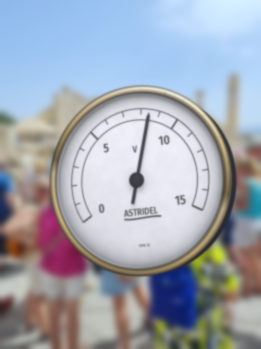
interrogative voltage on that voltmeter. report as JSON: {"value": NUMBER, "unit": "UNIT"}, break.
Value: {"value": 8.5, "unit": "V"}
